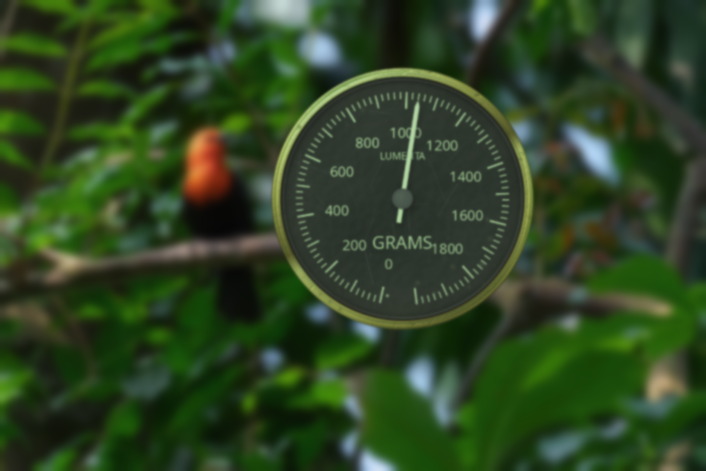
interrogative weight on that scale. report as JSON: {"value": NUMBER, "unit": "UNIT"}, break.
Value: {"value": 1040, "unit": "g"}
